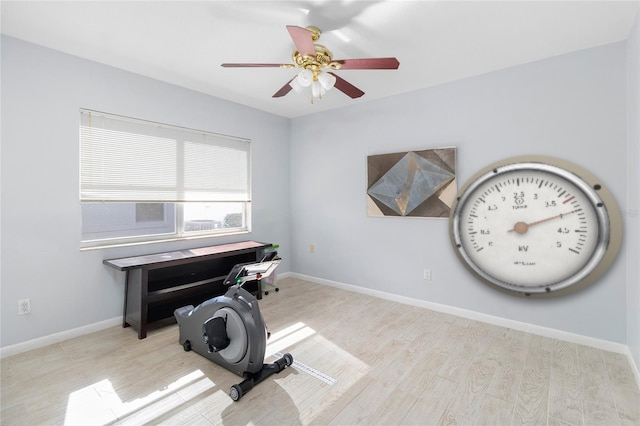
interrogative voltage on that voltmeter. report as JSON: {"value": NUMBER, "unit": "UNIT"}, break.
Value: {"value": 4, "unit": "kV"}
